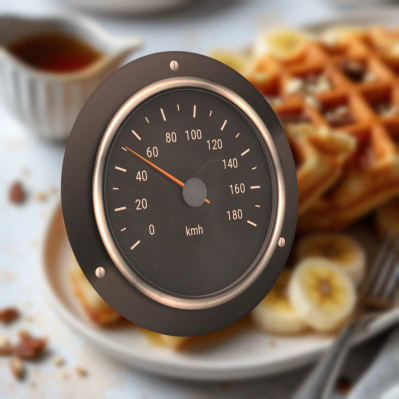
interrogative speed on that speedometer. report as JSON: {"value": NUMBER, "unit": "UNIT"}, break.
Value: {"value": 50, "unit": "km/h"}
